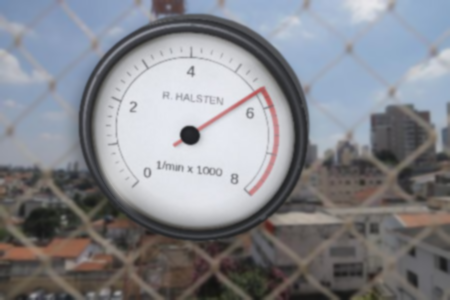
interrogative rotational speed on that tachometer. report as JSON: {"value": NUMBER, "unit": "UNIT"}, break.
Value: {"value": 5600, "unit": "rpm"}
